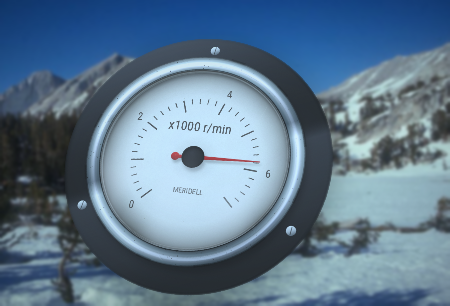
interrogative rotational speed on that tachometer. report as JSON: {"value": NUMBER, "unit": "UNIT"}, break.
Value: {"value": 5800, "unit": "rpm"}
